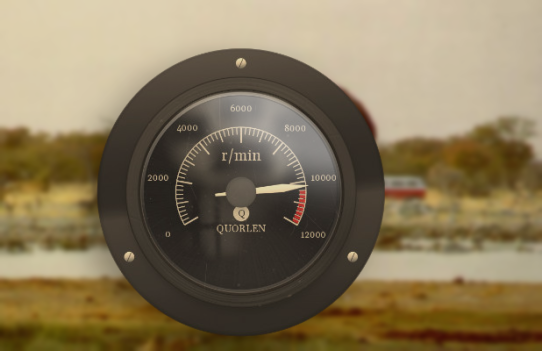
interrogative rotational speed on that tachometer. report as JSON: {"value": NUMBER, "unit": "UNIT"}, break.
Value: {"value": 10200, "unit": "rpm"}
